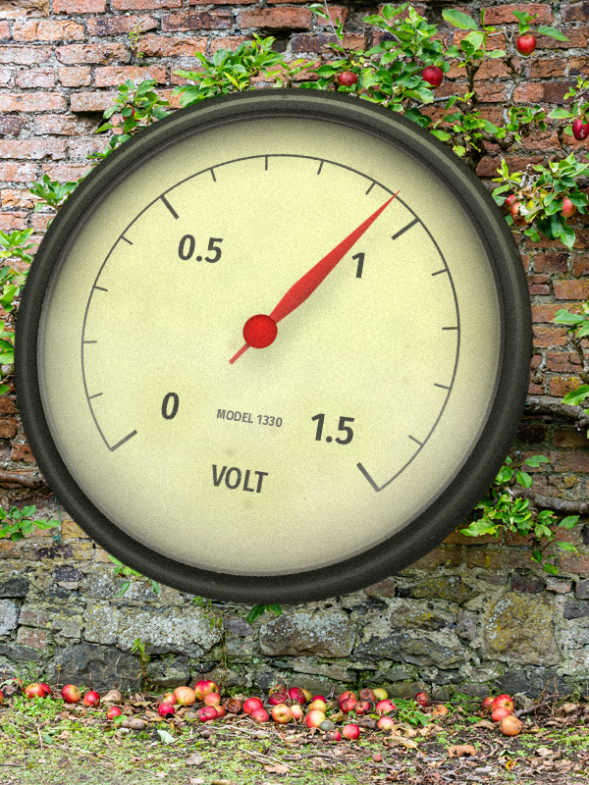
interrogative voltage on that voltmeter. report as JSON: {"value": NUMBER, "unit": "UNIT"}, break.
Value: {"value": 0.95, "unit": "V"}
